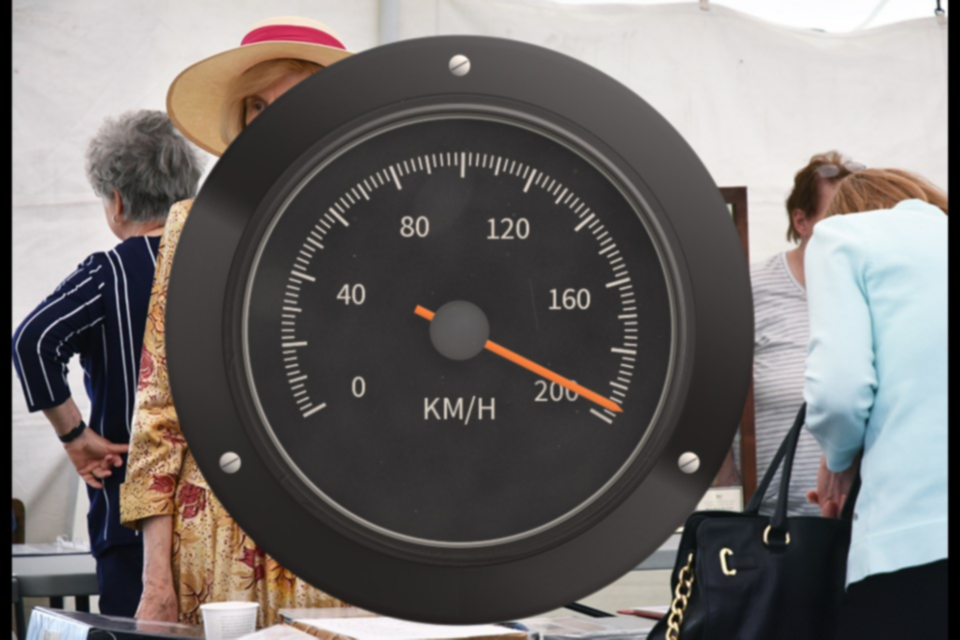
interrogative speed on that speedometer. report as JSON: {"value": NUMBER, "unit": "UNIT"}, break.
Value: {"value": 196, "unit": "km/h"}
